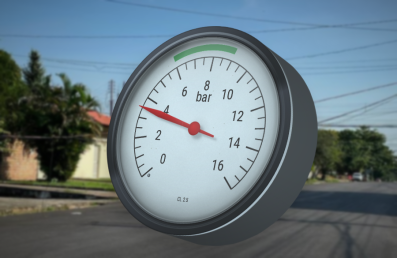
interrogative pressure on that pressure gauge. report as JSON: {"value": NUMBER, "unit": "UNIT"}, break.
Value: {"value": 3.5, "unit": "bar"}
